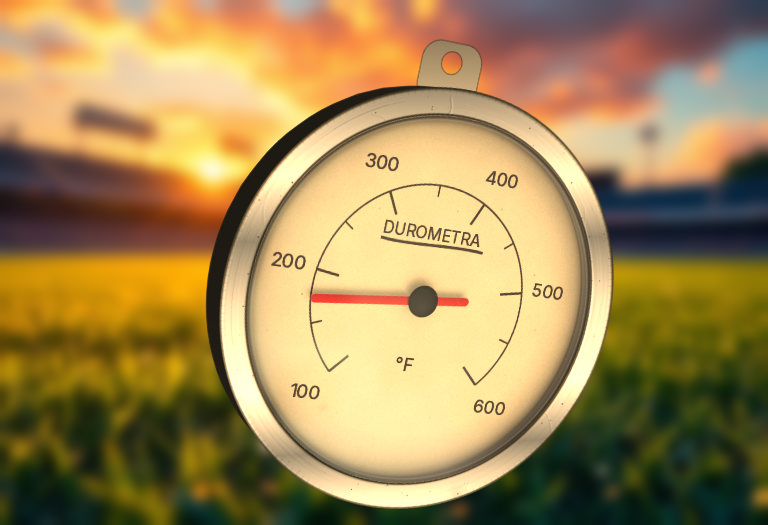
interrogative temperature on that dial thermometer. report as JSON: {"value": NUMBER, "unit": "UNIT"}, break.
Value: {"value": 175, "unit": "°F"}
